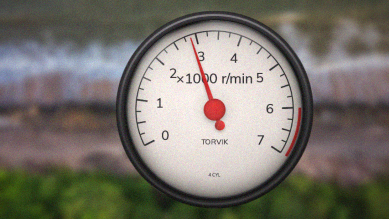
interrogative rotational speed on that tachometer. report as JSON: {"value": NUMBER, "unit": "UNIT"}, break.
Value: {"value": 2875, "unit": "rpm"}
